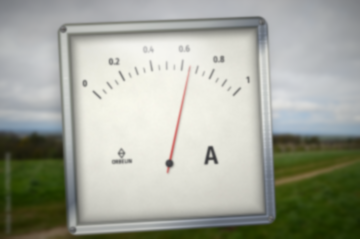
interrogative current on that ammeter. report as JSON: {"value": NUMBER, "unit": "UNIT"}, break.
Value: {"value": 0.65, "unit": "A"}
